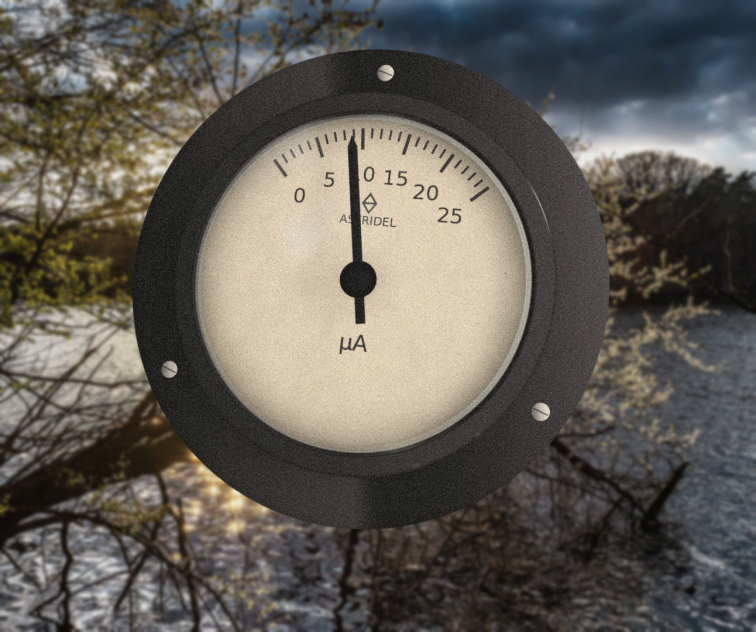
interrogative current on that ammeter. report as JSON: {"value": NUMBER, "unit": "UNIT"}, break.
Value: {"value": 9, "unit": "µA"}
